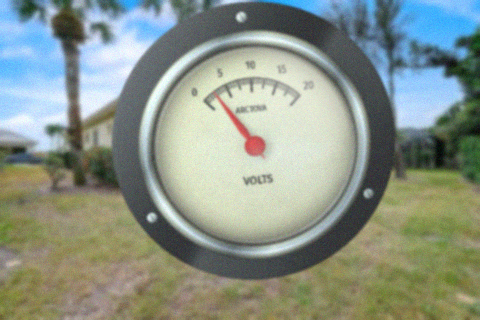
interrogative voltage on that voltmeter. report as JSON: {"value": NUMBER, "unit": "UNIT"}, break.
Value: {"value": 2.5, "unit": "V"}
